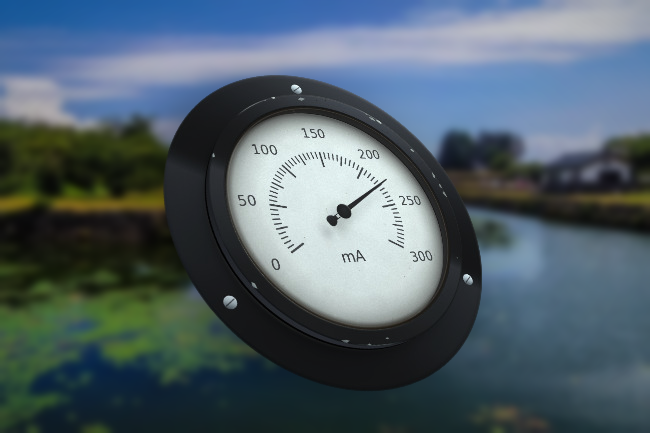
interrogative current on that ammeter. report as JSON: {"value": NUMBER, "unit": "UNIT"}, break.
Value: {"value": 225, "unit": "mA"}
